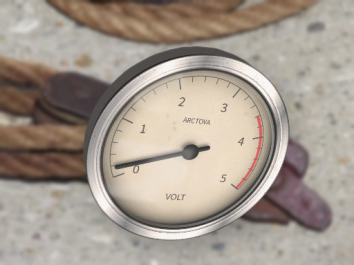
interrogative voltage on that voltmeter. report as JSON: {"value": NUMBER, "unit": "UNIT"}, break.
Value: {"value": 0.2, "unit": "V"}
